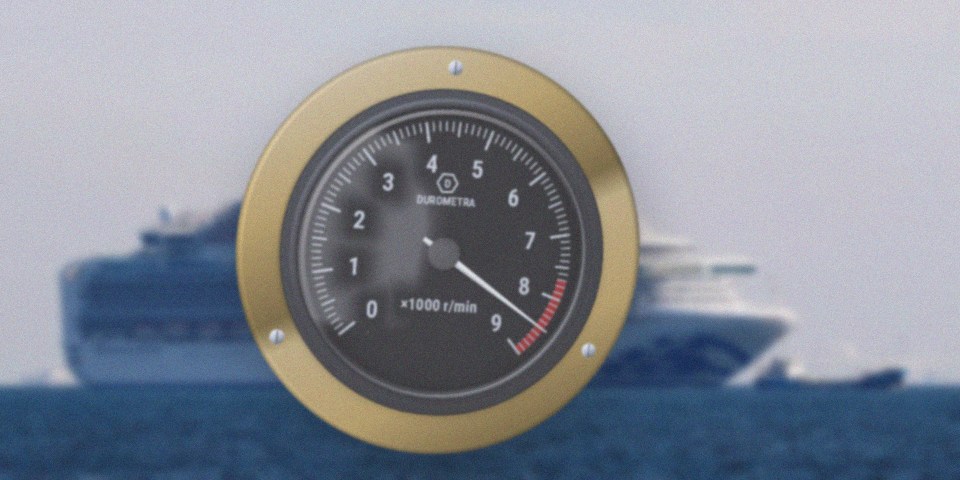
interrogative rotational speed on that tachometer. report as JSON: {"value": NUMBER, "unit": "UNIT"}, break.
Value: {"value": 8500, "unit": "rpm"}
